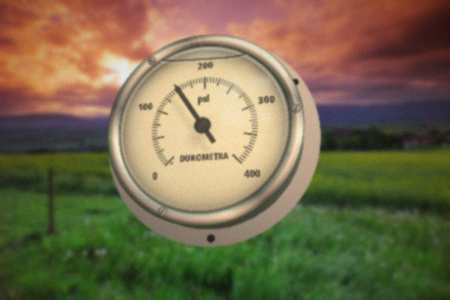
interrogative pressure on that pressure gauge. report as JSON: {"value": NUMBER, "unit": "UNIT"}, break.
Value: {"value": 150, "unit": "psi"}
